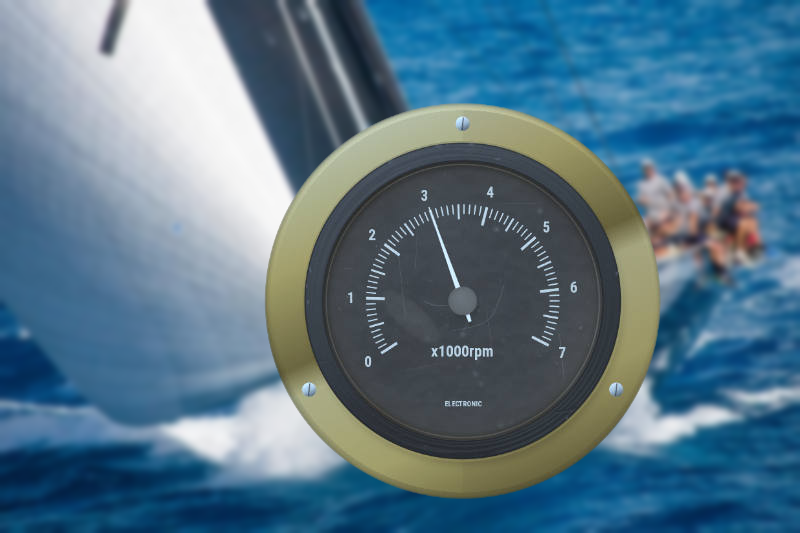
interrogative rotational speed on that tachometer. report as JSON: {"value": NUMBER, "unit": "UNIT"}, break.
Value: {"value": 3000, "unit": "rpm"}
